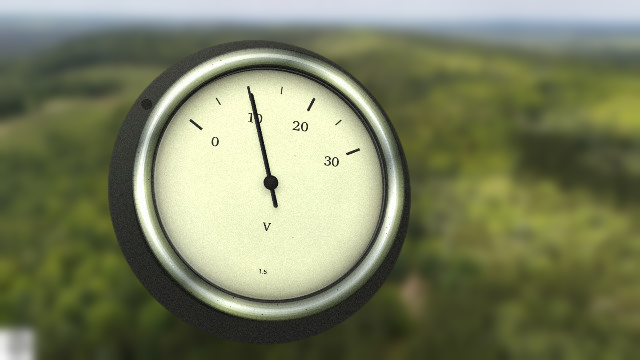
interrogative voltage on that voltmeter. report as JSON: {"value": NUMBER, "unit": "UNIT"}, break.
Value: {"value": 10, "unit": "V"}
